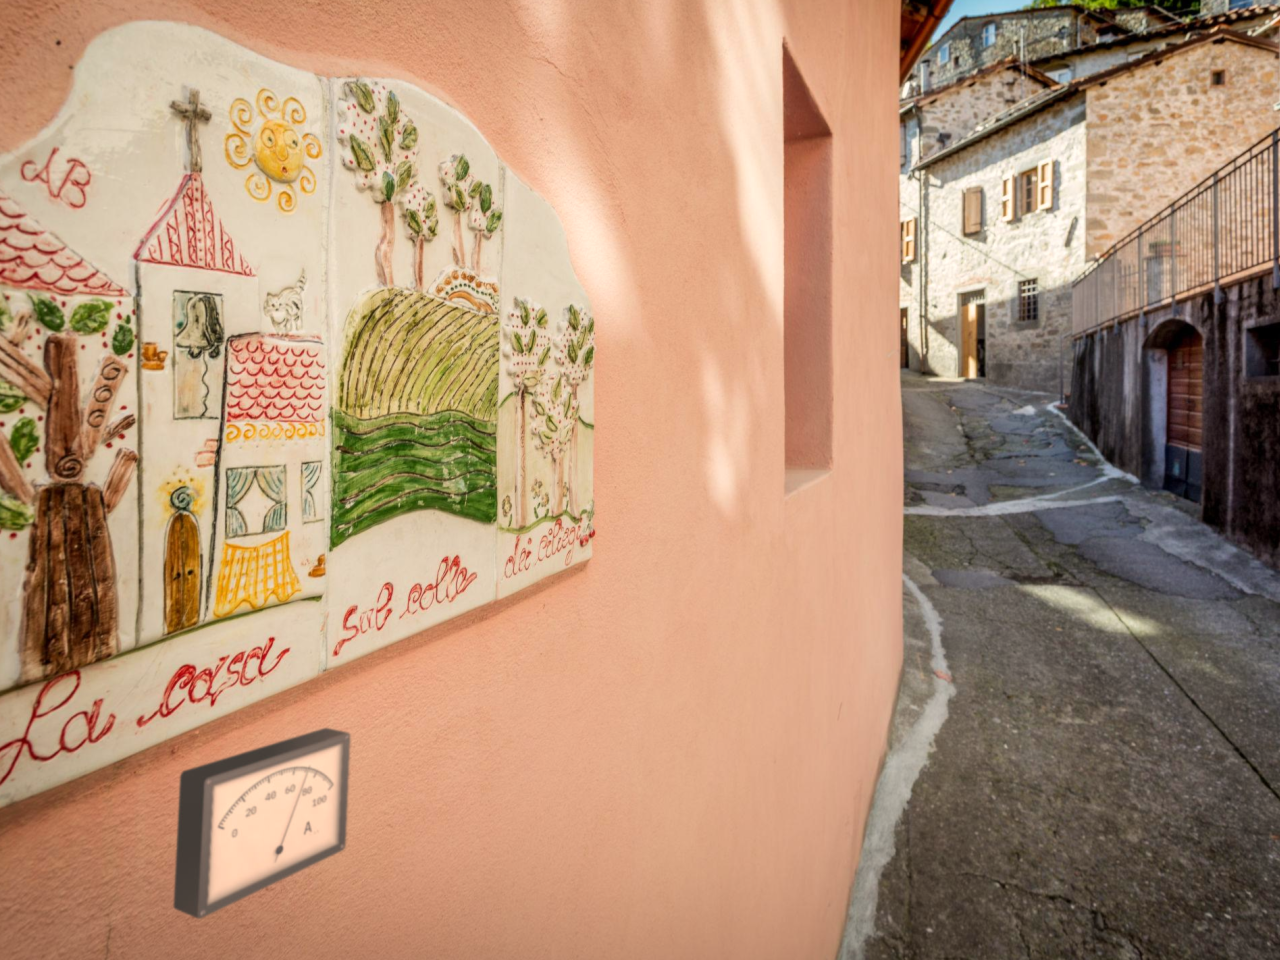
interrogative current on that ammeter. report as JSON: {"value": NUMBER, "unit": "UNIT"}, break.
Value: {"value": 70, "unit": "A"}
